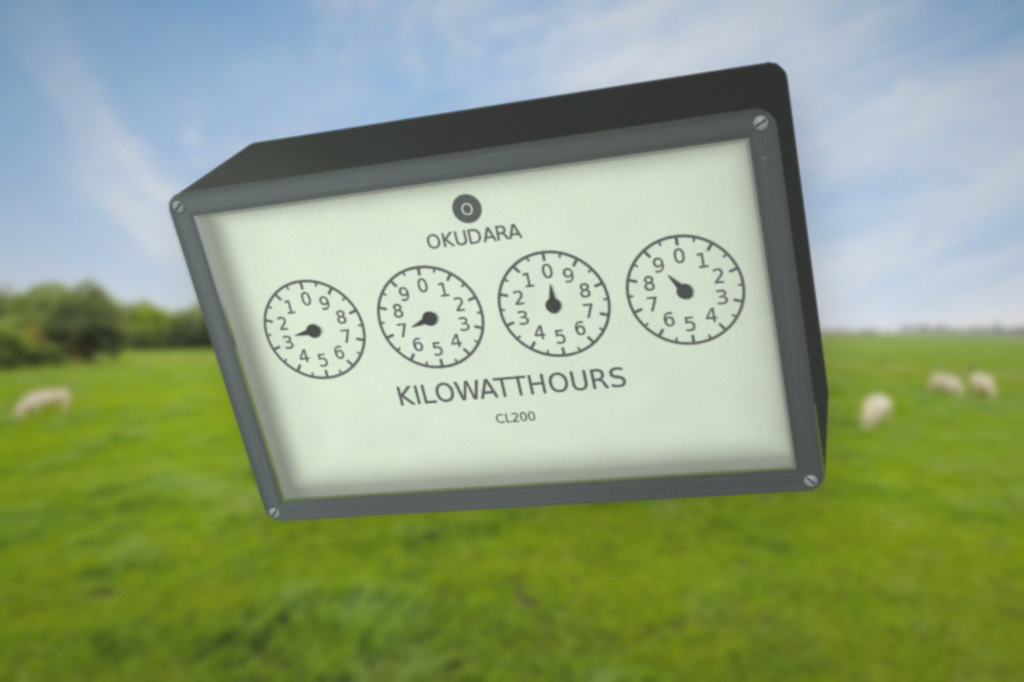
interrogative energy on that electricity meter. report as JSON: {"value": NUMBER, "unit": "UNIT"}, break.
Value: {"value": 2699, "unit": "kWh"}
